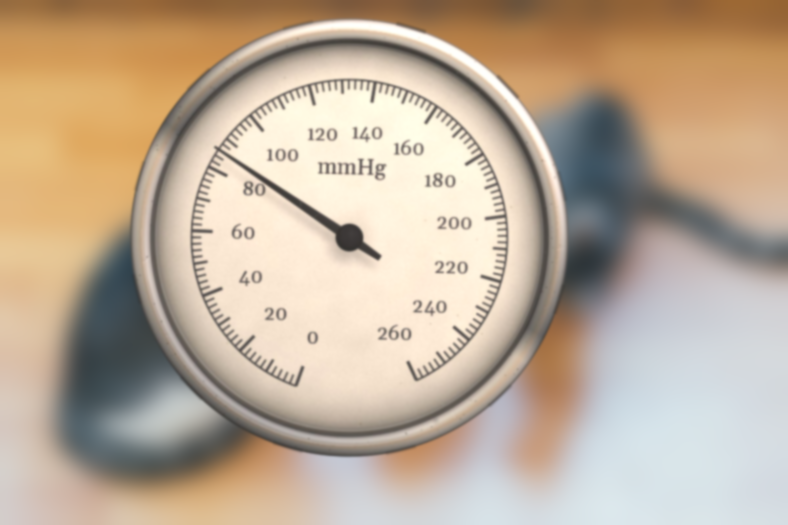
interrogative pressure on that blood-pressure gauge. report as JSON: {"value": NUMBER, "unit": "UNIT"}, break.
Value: {"value": 86, "unit": "mmHg"}
